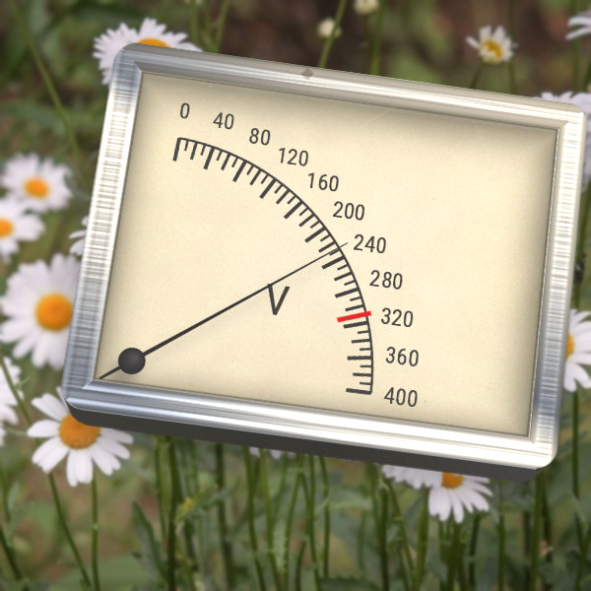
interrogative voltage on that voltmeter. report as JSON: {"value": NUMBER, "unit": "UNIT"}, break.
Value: {"value": 230, "unit": "V"}
